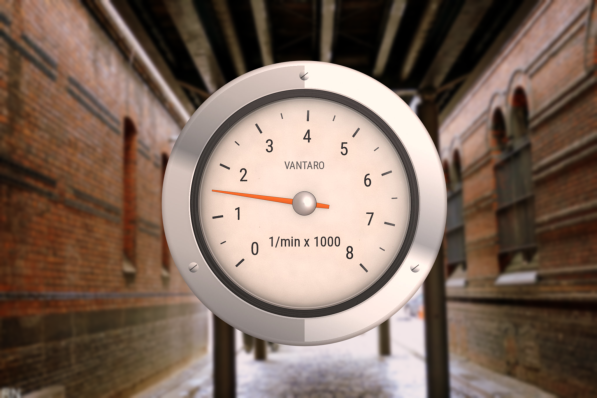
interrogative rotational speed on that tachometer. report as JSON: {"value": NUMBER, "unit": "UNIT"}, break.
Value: {"value": 1500, "unit": "rpm"}
